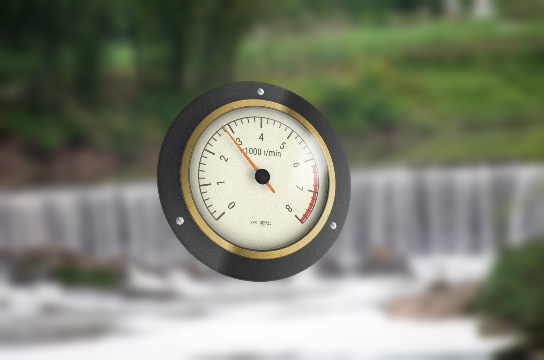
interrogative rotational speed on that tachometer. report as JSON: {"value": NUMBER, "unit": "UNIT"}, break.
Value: {"value": 2800, "unit": "rpm"}
